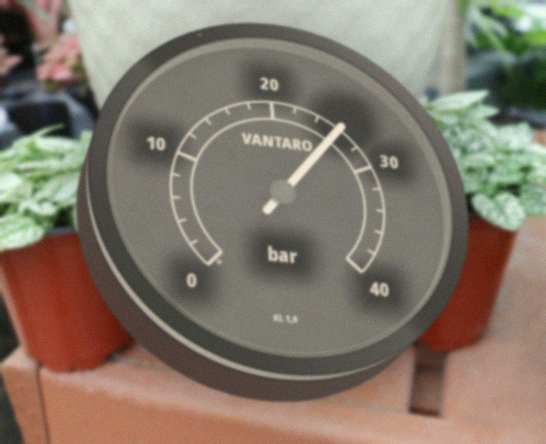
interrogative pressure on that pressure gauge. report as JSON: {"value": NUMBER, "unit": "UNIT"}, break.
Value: {"value": 26, "unit": "bar"}
